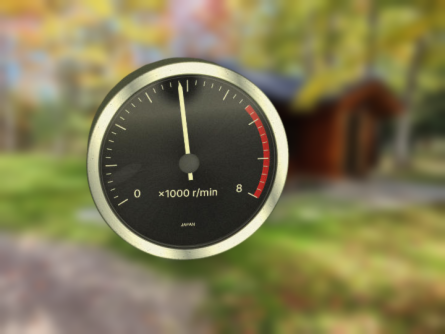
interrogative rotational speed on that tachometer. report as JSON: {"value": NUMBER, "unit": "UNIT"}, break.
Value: {"value": 3800, "unit": "rpm"}
